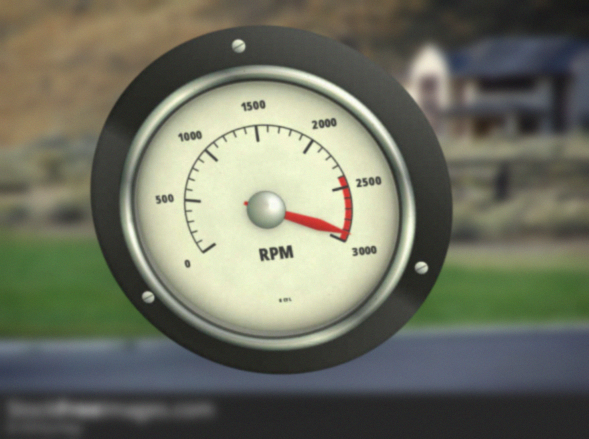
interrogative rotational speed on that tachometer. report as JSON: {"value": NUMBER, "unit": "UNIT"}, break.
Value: {"value": 2900, "unit": "rpm"}
